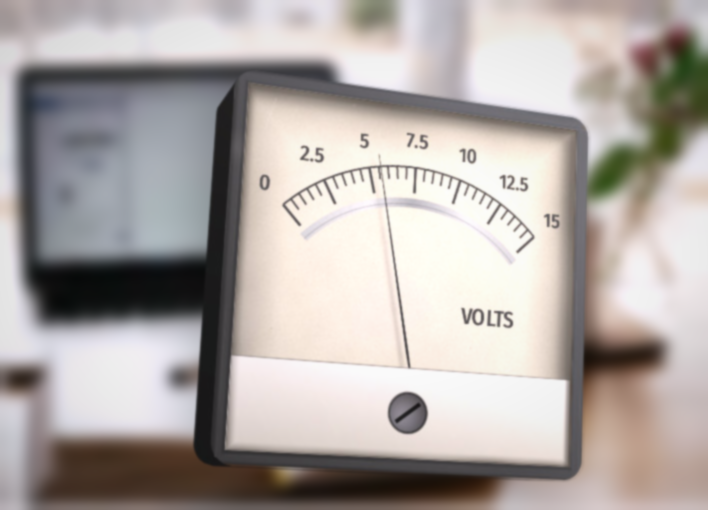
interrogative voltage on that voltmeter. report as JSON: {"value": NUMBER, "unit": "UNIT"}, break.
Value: {"value": 5.5, "unit": "V"}
